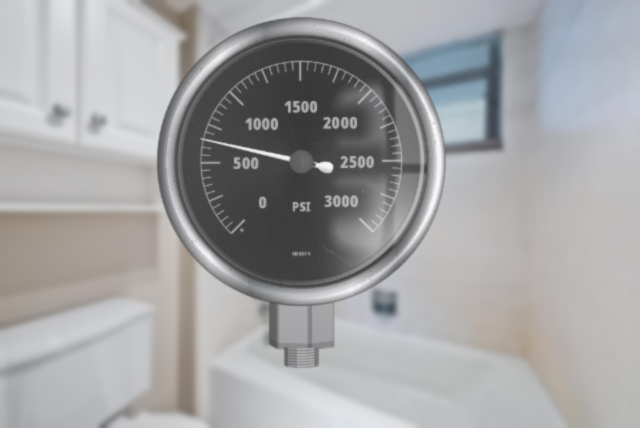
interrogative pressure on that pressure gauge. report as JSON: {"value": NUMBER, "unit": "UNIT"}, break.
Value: {"value": 650, "unit": "psi"}
